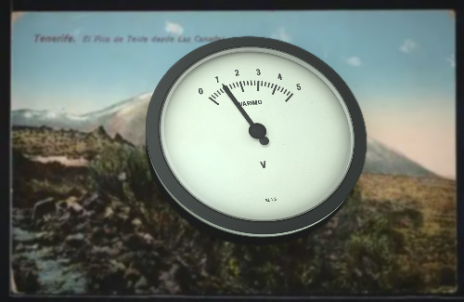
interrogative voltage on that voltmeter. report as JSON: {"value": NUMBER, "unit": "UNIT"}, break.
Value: {"value": 1, "unit": "V"}
